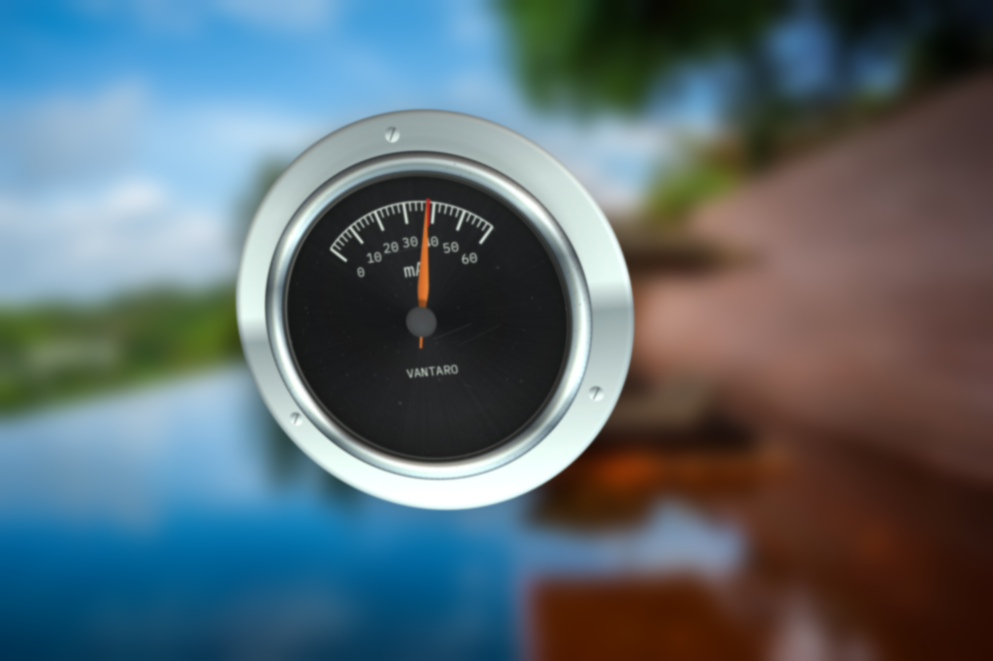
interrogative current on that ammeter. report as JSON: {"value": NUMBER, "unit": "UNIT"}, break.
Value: {"value": 38, "unit": "mA"}
